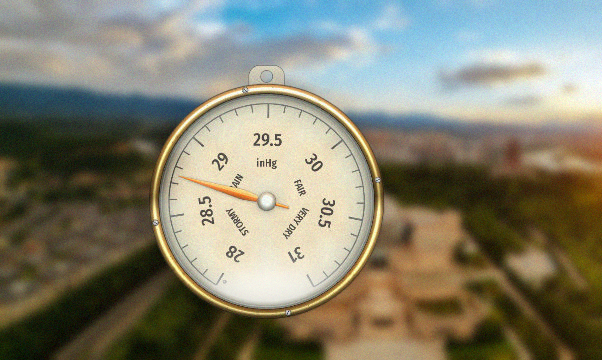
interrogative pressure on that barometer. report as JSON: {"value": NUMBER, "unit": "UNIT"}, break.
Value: {"value": 28.75, "unit": "inHg"}
